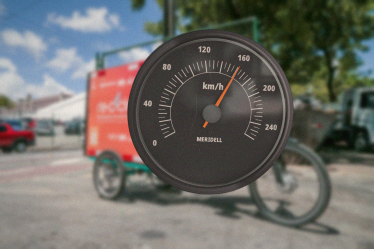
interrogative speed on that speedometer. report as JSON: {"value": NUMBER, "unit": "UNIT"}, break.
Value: {"value": 160, "unit": "km/h"}
